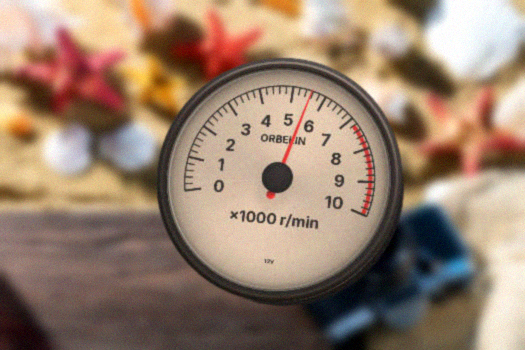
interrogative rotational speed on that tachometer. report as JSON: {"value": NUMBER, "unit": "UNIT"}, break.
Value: {"value": 5600, "unit": "rpm"}
